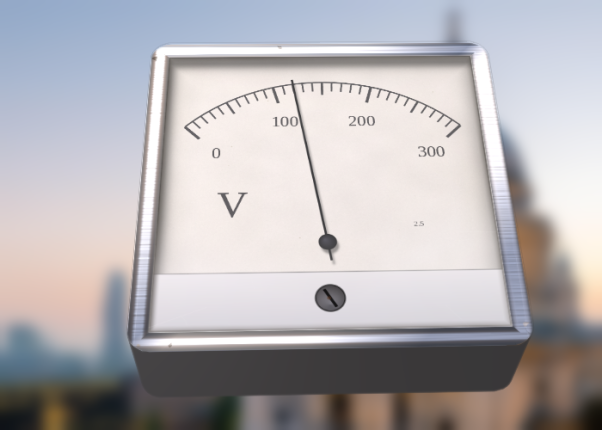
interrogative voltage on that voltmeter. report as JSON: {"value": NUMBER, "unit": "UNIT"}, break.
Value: {"value": 120, "unit": "V"}
